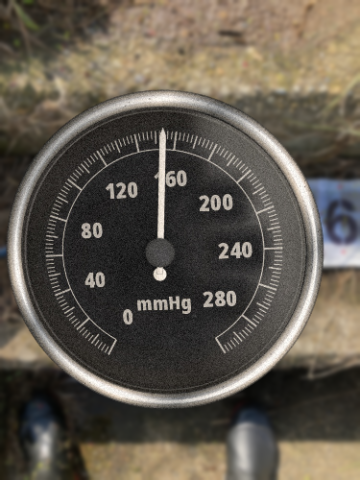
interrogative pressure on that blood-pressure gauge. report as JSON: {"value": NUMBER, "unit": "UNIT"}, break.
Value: {"value": 154, "unit": "mmHg"}
